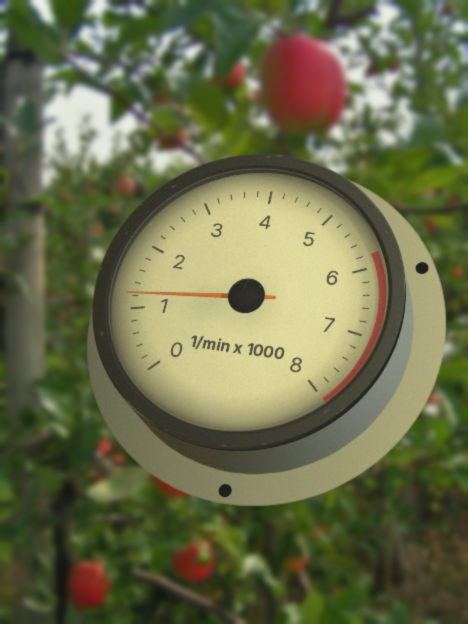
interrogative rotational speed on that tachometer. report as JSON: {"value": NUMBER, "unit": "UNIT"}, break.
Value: {"value": 1200, "unit": "rpm"}
